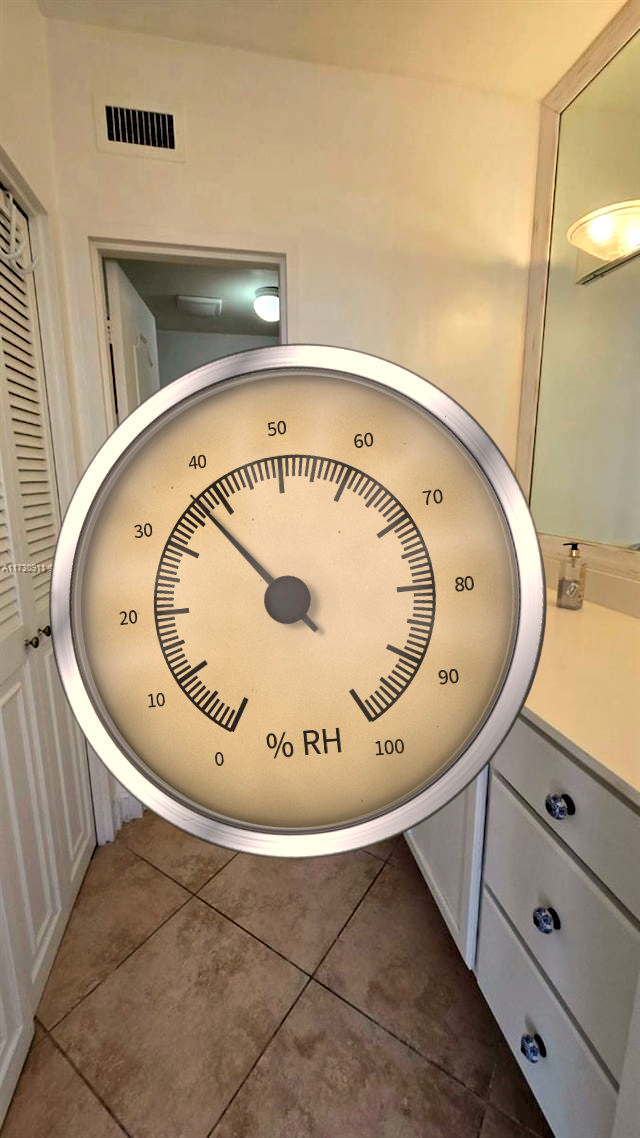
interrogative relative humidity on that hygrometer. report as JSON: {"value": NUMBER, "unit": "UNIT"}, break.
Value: {"value": 37, "unit": "%"}
